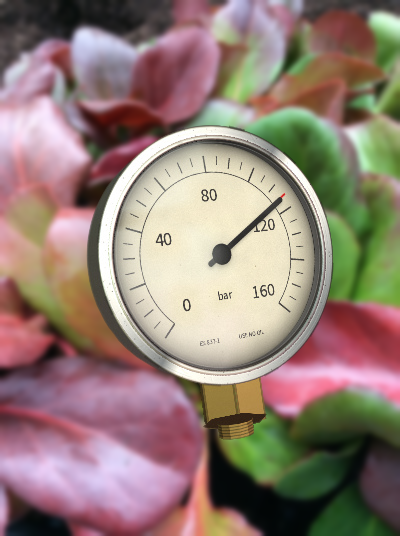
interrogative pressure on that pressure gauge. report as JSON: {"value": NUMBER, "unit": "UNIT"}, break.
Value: {"value": 115, "unit": "bar"}
